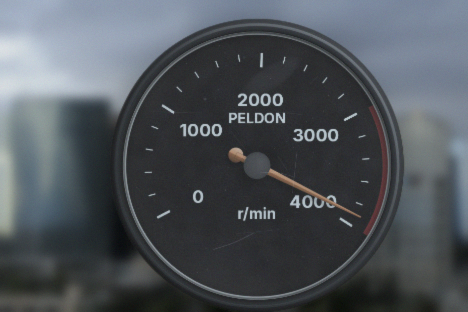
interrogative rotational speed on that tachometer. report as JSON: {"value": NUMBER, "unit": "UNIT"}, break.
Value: {"value": 3900, "unit": "rpm"}
